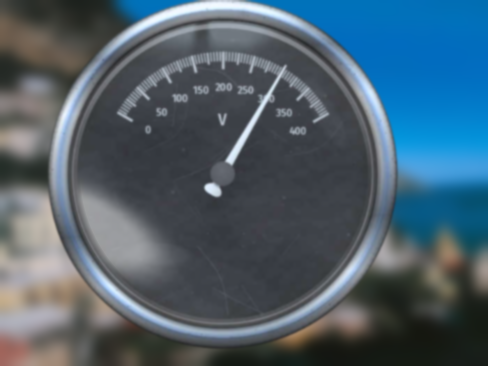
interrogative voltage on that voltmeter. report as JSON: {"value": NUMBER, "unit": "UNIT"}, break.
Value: {"value": 300, "unit": "V"}
